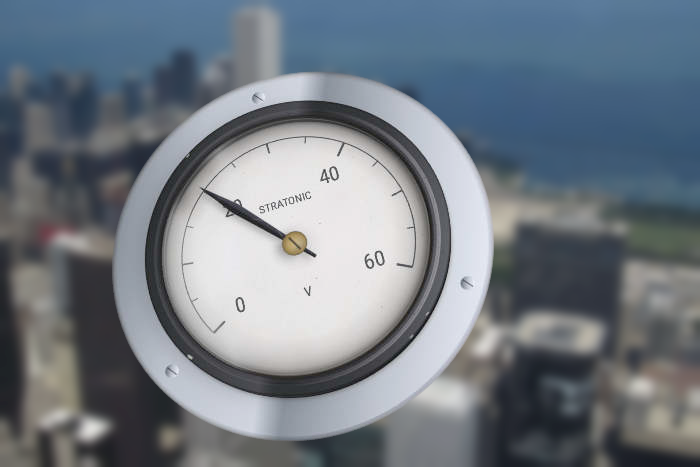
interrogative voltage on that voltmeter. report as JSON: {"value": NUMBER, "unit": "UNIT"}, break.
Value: {"value": 20, "unit": "V"}
